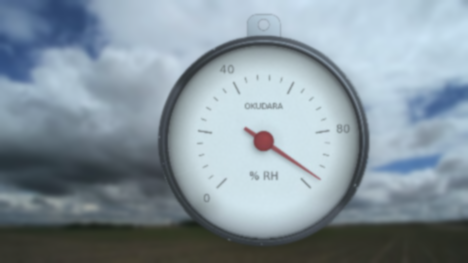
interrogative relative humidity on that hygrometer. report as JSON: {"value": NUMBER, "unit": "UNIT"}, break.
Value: {"value": 96, "unit": "%"}
